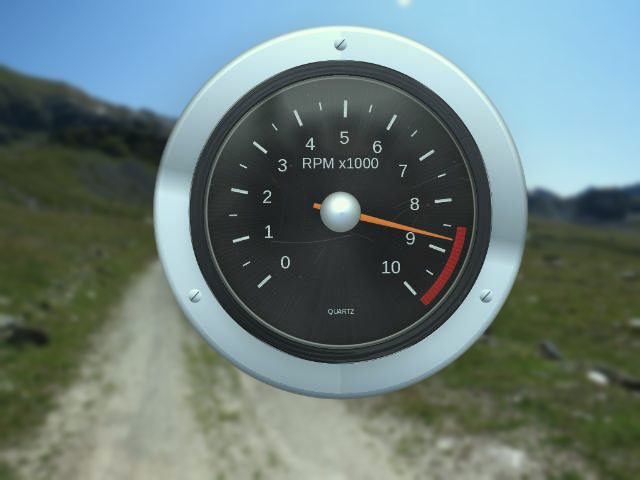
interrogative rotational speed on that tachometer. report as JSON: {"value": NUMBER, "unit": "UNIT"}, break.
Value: {"value": 8750, "unit": "rpm"}
